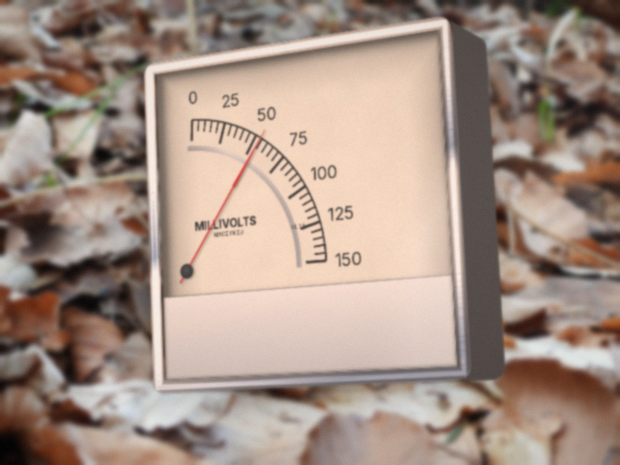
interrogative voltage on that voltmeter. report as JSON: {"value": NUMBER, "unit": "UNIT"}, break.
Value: {"value": 55, "unit": "mV"}
